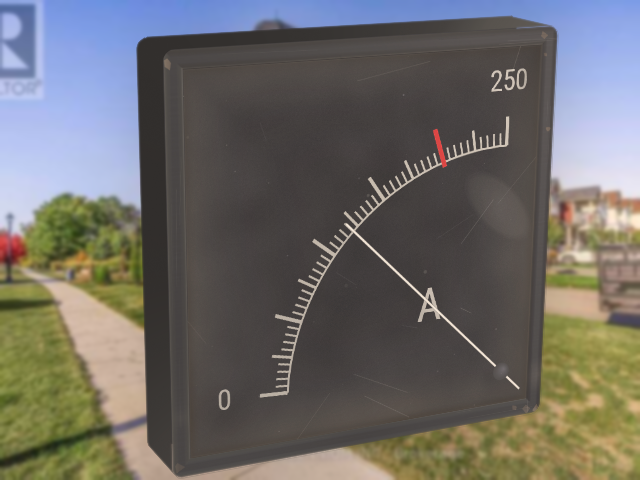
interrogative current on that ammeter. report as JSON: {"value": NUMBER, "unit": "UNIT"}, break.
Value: {"value": 120, "unit": "A"}
